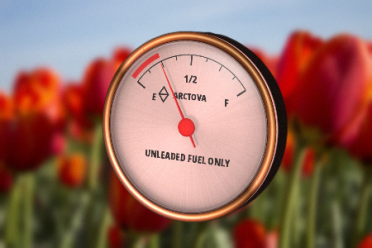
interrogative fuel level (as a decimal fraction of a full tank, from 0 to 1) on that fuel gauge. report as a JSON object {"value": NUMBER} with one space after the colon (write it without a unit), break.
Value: {"value": 0.25}
